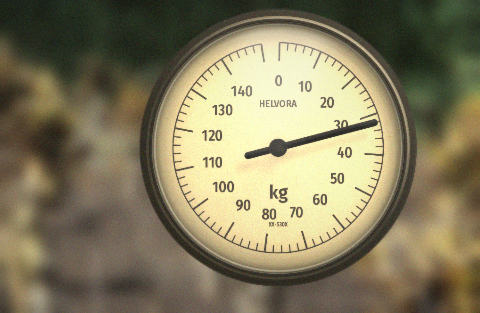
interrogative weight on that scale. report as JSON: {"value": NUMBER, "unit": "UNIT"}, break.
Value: {"value": 32, "unit": "kg"}
